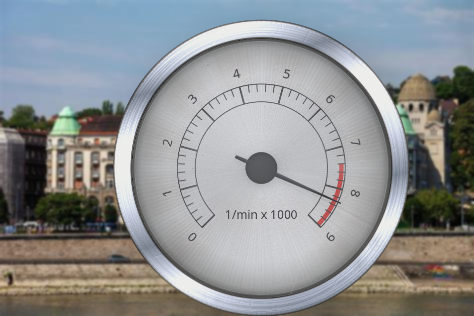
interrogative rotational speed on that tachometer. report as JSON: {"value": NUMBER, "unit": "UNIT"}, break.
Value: {"value": 8300, "unit": "rpm"}
